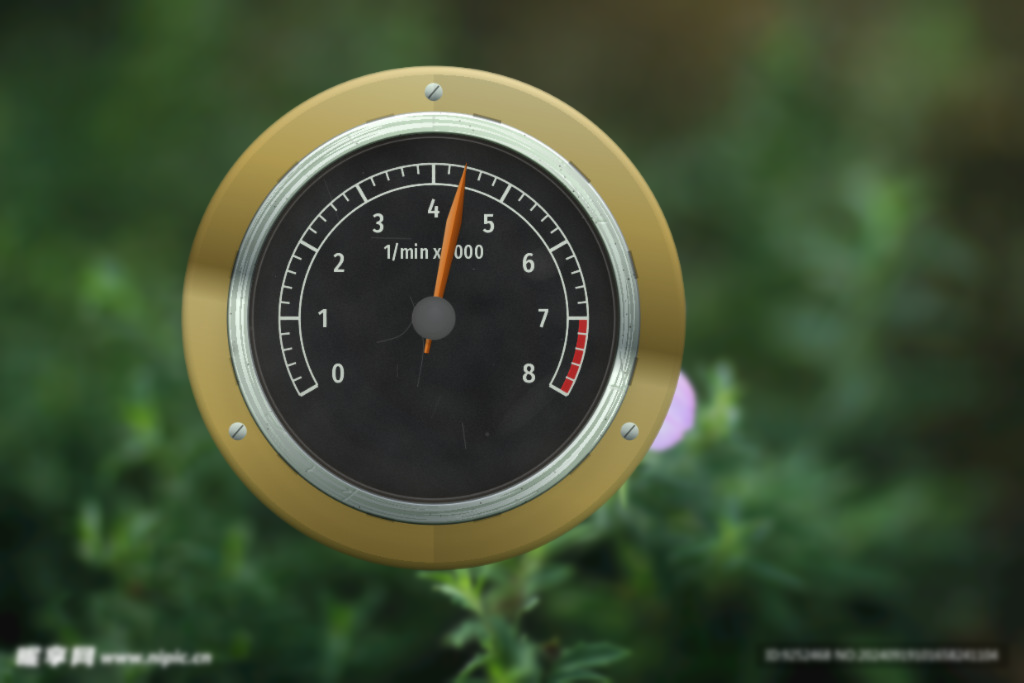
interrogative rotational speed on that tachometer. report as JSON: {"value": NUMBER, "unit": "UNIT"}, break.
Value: {"value": 4400, "unit": "rpm"}
